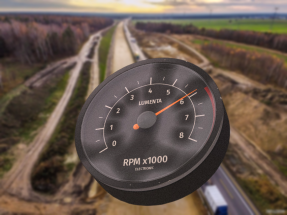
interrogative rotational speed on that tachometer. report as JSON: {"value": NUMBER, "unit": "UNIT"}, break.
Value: {"value": 6000, "unit": "rpm"}
